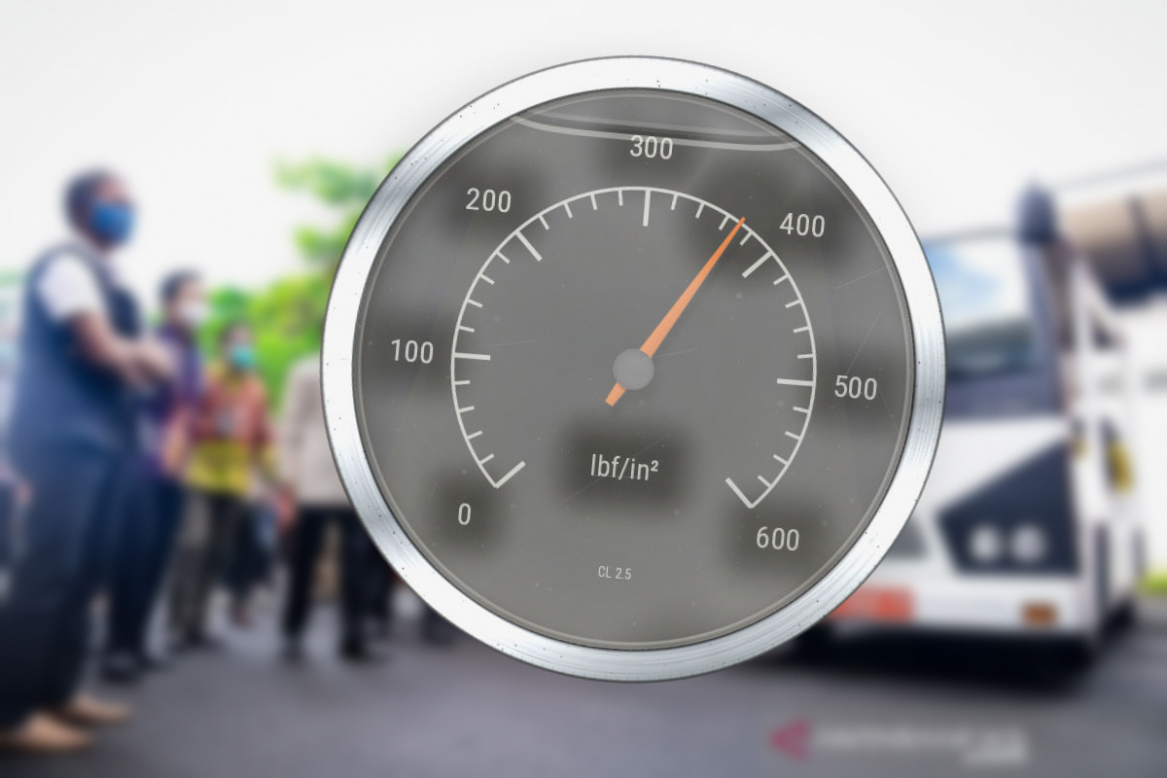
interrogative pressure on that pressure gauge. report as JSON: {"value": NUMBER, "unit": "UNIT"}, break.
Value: {"value": 370, "unit": "psi"}
